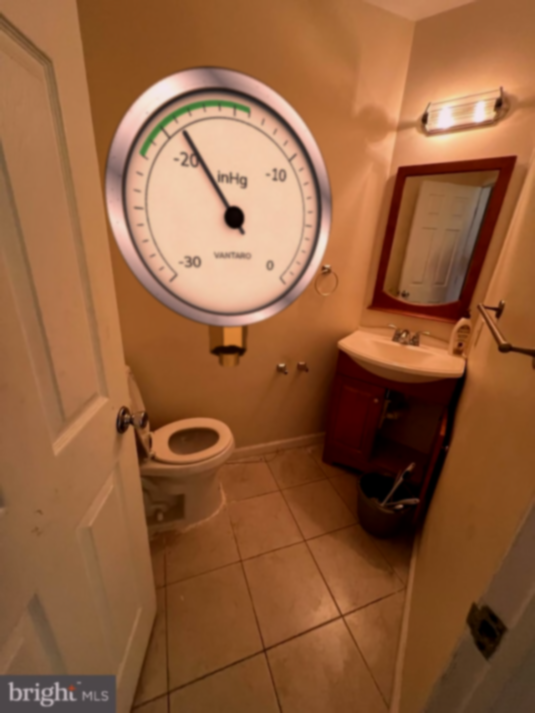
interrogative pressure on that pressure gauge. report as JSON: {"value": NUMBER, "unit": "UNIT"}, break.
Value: {"value": -19, "unit": "inHg"}
